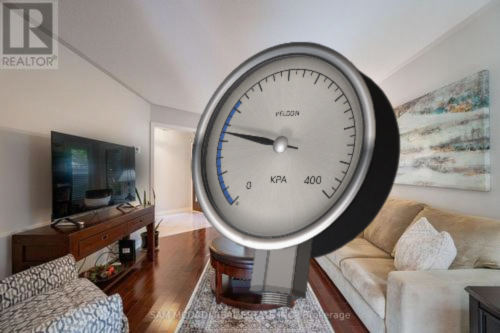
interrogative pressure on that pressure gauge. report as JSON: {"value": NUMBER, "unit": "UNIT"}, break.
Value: {"value": 90, "unit": "kPa"}
